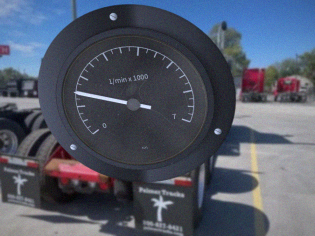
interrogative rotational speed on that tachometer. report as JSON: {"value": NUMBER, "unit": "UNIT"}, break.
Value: {"value": 1500, "unit": "rpm"}
